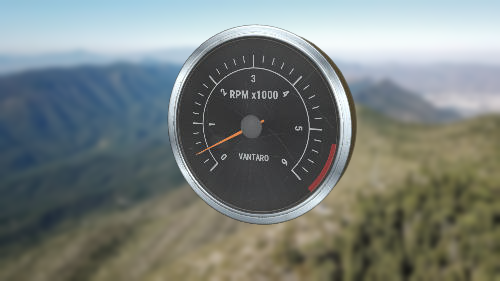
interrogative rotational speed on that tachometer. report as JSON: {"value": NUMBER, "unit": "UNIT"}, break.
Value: {"value": 400, "unit": "rpm"}
